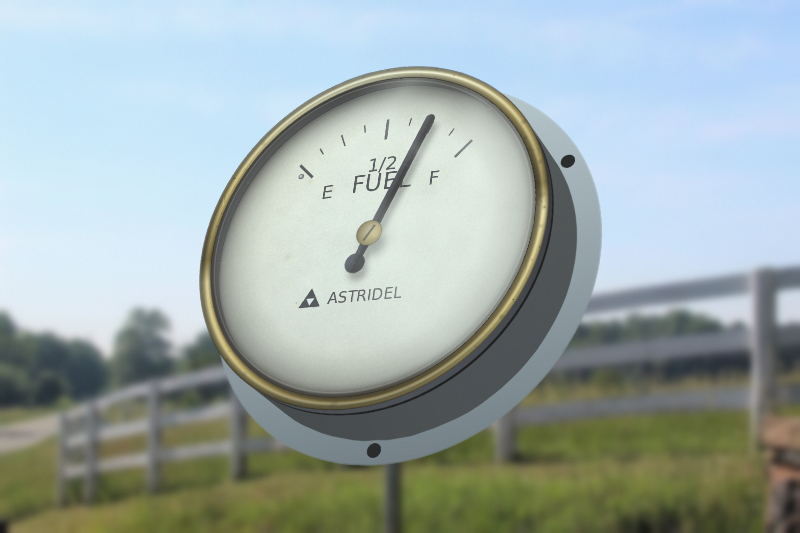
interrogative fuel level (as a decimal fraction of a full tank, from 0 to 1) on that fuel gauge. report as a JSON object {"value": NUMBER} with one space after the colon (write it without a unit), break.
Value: {"value": 0.75}
